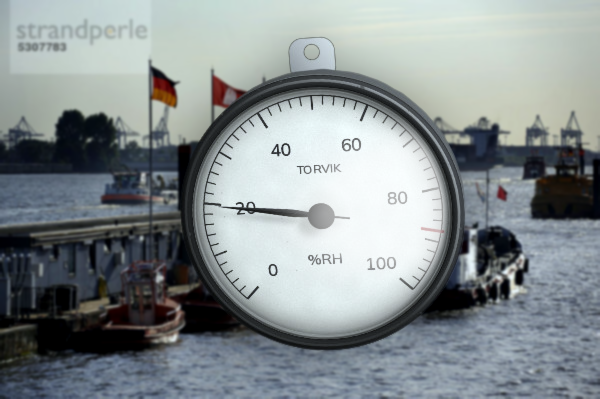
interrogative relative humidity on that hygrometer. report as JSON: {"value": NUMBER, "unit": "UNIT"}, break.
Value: {"value": 20, "unit": "%"}
